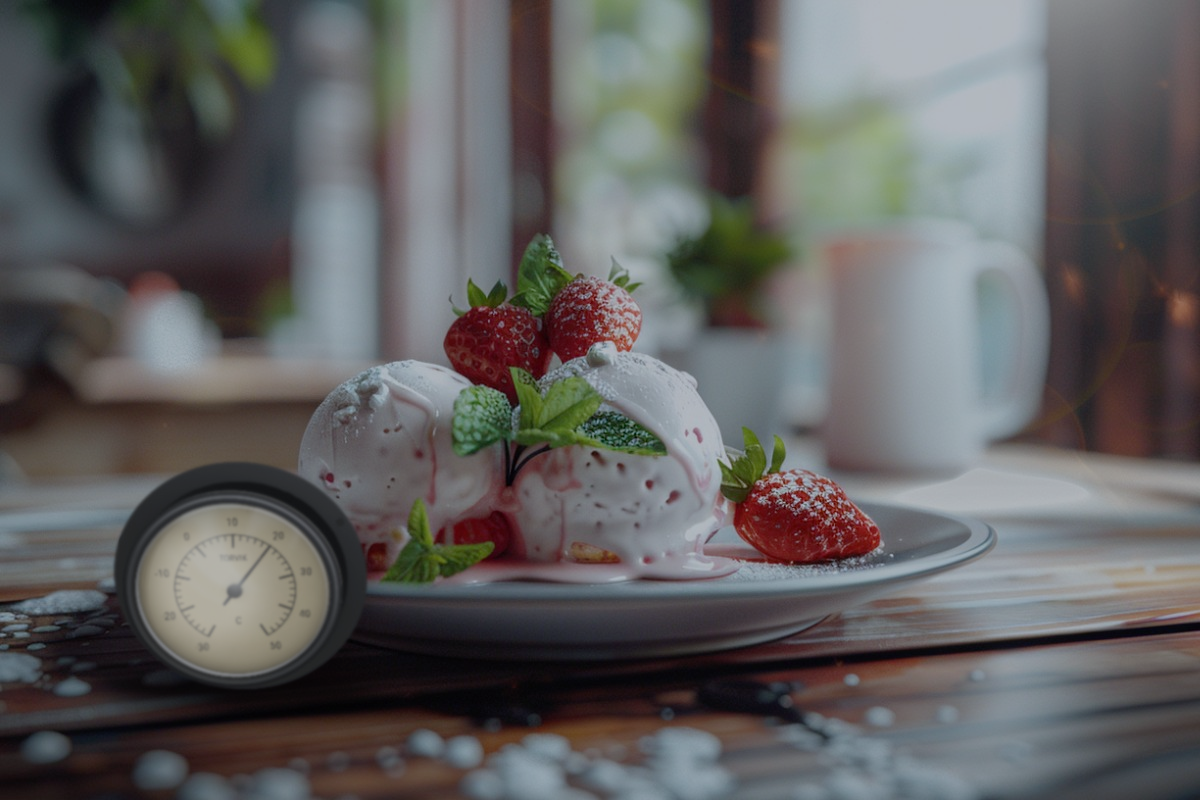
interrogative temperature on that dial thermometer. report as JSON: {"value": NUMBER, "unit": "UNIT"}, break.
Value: {"value": 20, "unit": "°C"}
